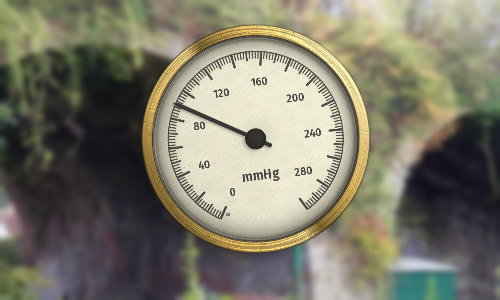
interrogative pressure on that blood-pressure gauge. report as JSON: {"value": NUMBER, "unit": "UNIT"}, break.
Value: {"value": 90, "unit": "mmHg"}
